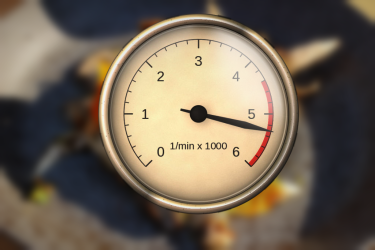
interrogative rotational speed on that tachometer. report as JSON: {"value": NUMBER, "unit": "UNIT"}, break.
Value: {"value": 5300, "unit": "rpm"}
